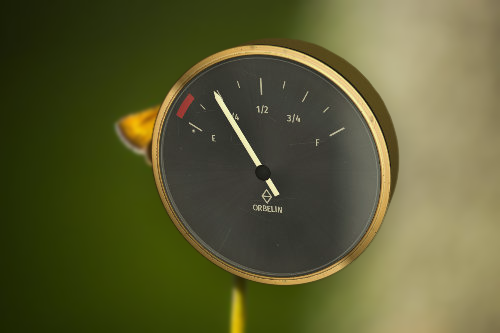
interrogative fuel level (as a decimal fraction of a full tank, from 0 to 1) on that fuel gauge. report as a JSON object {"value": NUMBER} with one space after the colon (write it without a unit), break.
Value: {"value": 0.25}
